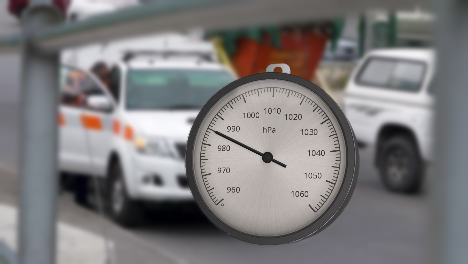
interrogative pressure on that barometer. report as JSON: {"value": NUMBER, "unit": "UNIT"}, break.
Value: {"value": 985, "unit": "hPa"}
